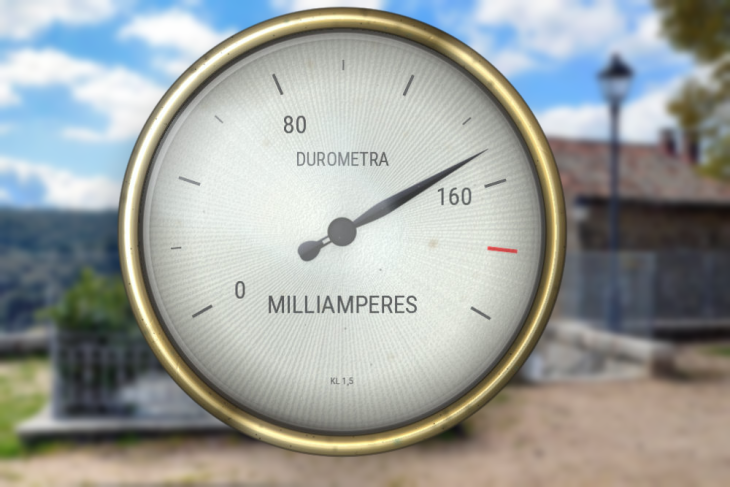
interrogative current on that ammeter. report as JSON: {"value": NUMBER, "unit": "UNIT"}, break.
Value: {"value": 150, "unit": "mA"}
